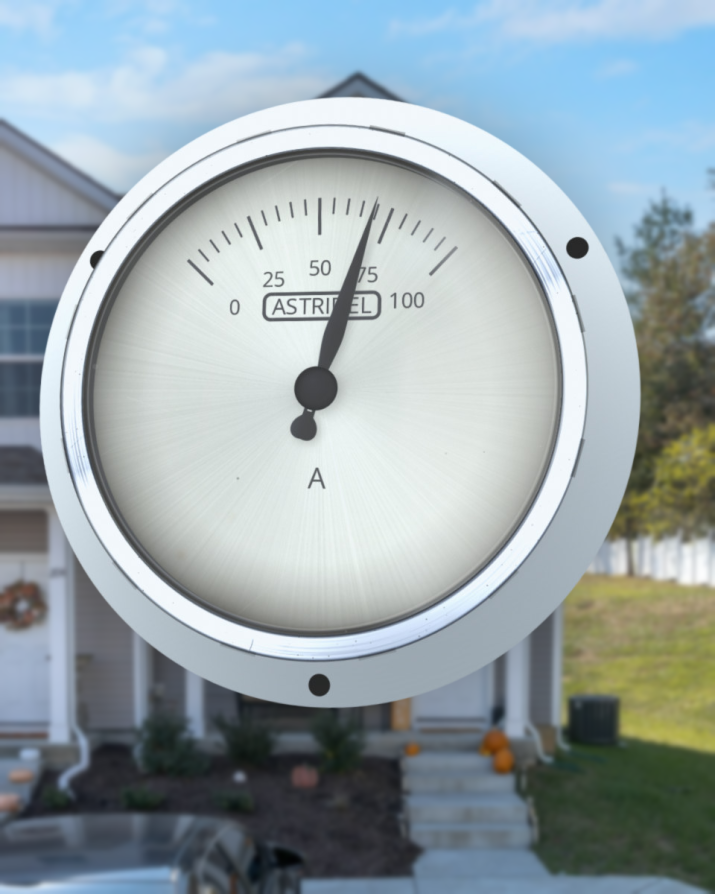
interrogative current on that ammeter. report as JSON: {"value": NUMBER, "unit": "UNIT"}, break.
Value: {"value": 70, "unit": "A"}
